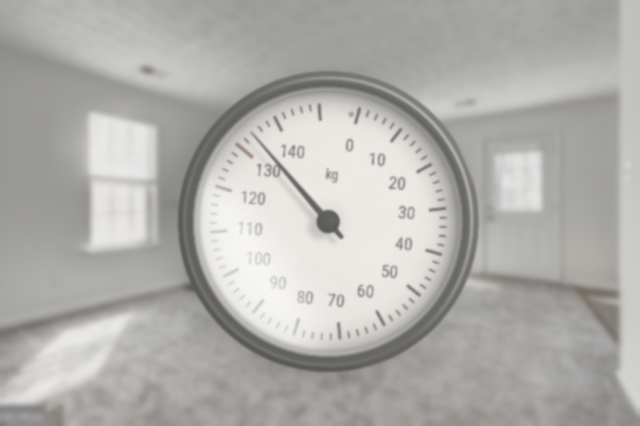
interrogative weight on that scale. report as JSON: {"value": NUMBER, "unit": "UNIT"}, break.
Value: {"value": 134, "unit": "kg"}
